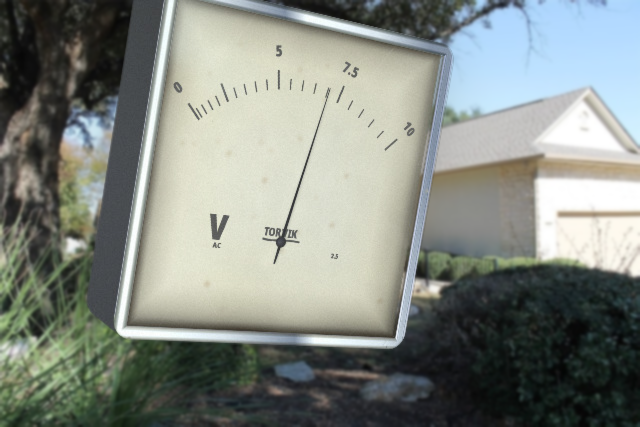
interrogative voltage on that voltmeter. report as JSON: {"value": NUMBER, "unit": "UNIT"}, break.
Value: {"value": 7, "unit": "V"}
